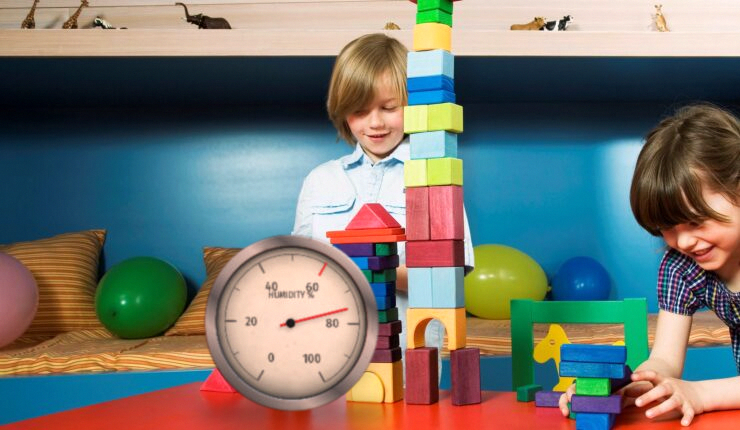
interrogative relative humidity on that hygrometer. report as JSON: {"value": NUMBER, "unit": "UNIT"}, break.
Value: {"value": 75, "unit": "%"}
